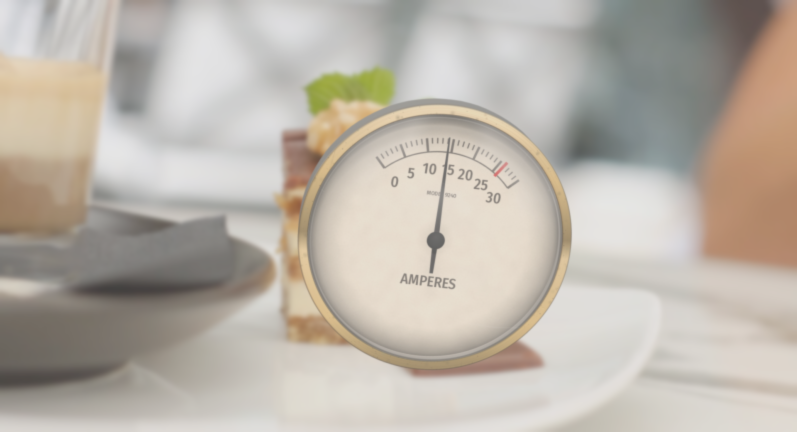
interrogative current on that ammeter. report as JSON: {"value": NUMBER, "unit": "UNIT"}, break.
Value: {"value": 14, "unit": "A"}
